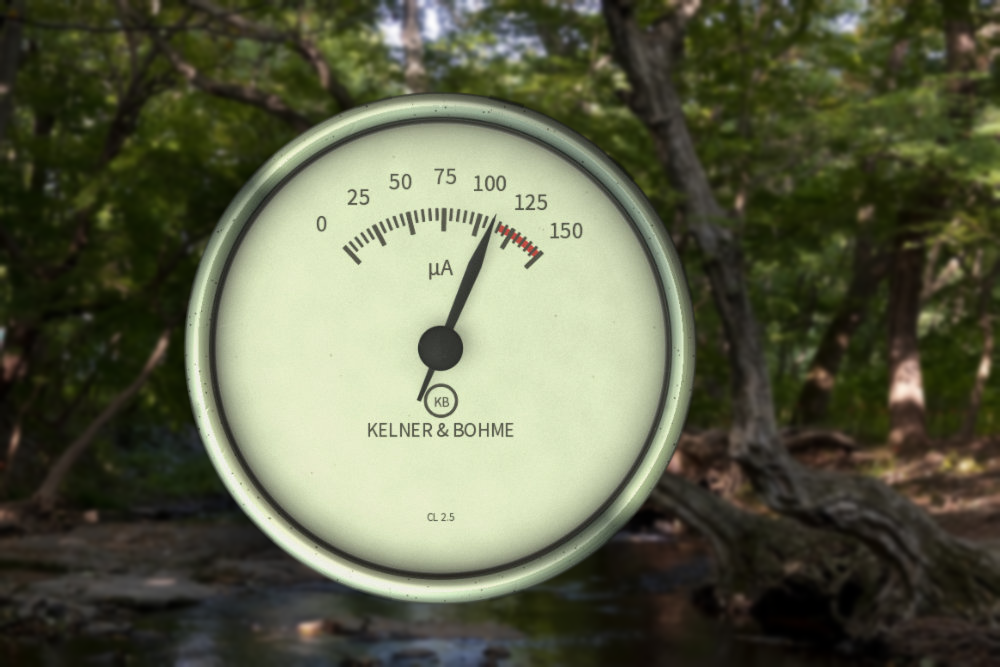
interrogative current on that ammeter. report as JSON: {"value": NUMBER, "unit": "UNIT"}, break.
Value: {"value": 110, "unit": "µA"}
